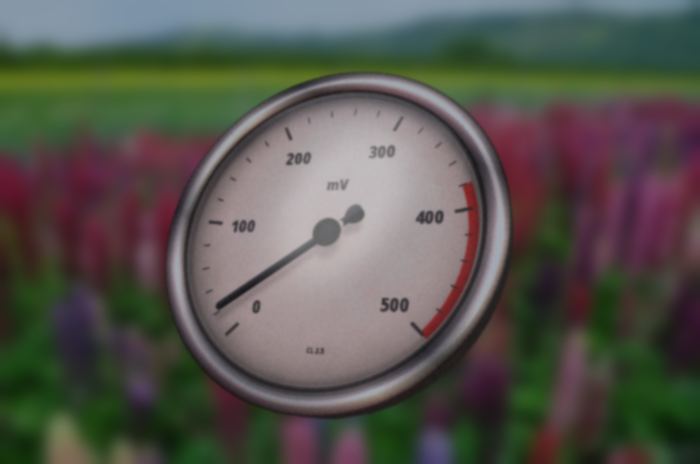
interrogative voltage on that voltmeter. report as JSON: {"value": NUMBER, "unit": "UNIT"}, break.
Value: {"value": 20, "unit": "mV"}
